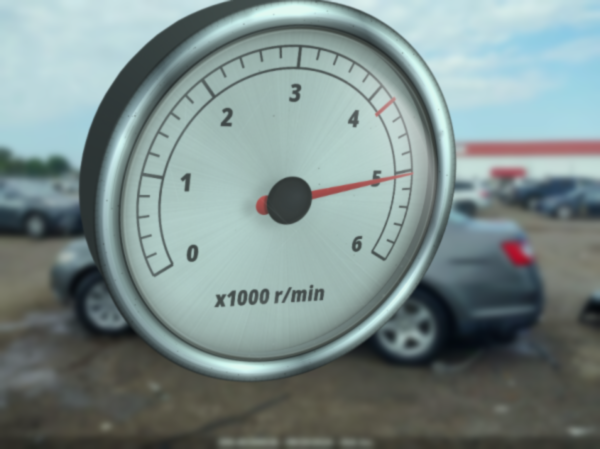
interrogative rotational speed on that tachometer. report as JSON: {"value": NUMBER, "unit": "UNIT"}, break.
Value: {"value": 5000, "unit": "rpm"}
